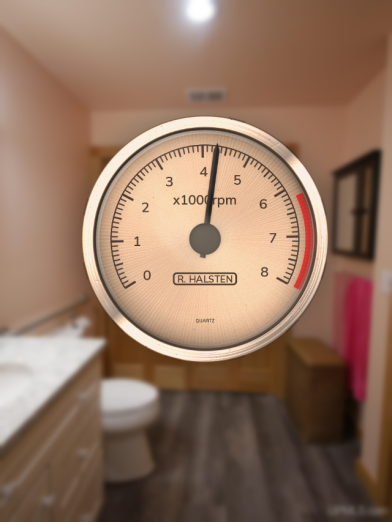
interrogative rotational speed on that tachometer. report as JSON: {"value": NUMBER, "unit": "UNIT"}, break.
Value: {"value": 4300, "unit": "rpm"}
